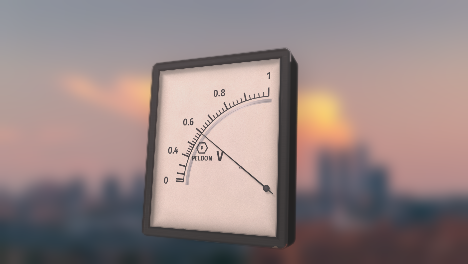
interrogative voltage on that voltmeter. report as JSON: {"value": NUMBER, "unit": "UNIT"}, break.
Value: {"value": 0.6, "unit": "V"}
